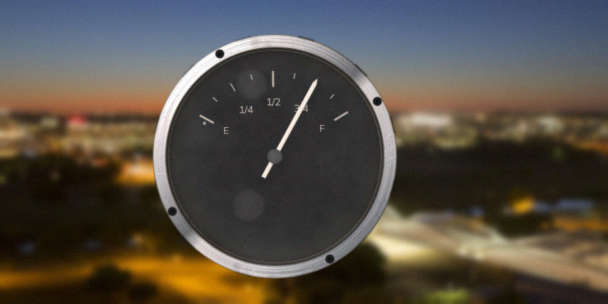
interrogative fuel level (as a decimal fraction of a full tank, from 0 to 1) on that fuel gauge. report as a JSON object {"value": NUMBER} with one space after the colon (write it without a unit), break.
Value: {"value": 0.75}
